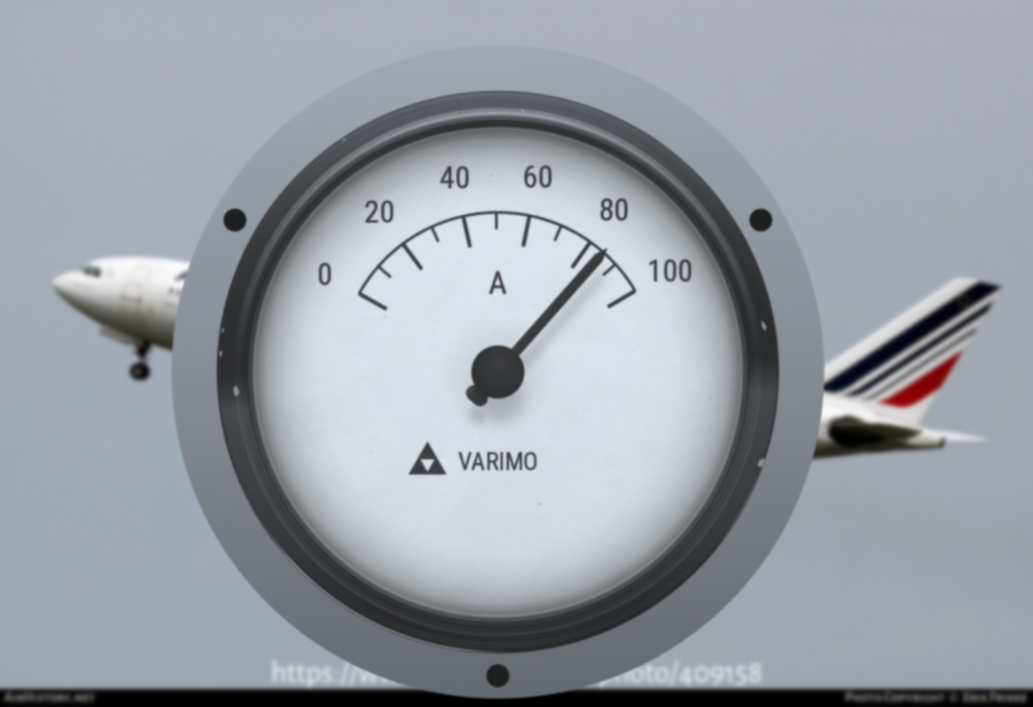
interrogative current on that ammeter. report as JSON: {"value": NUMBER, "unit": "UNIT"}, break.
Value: {"value": 85, "unit": "A"}
